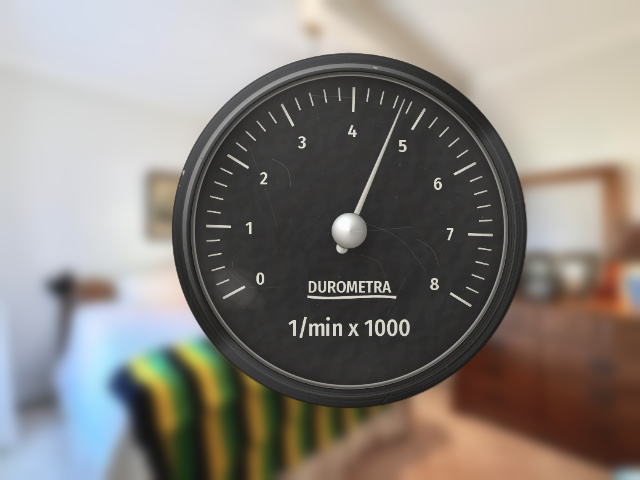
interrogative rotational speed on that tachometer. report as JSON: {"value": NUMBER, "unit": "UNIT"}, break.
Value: {"value": 4700, "unit": "rpm"}
